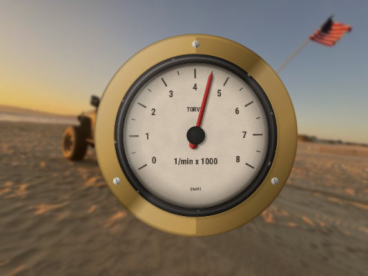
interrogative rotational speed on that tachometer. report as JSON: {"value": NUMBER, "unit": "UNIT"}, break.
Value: {"value": 4500, "unit": "rpm"}
